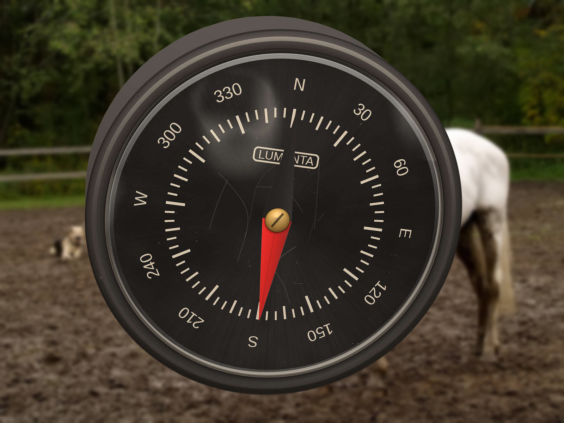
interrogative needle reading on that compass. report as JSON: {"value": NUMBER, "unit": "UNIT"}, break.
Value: {"value": 180, "unit": "°"}
